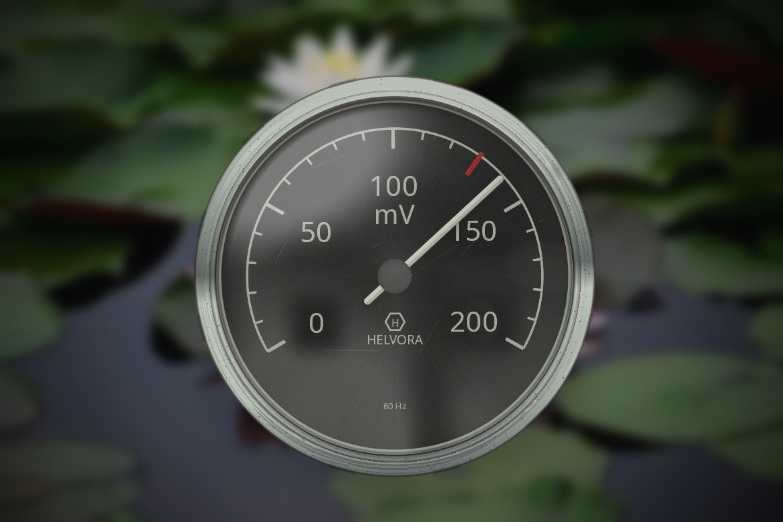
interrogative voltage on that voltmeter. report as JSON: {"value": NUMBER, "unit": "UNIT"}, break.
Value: {"value": 140, "unit": "mV"}
